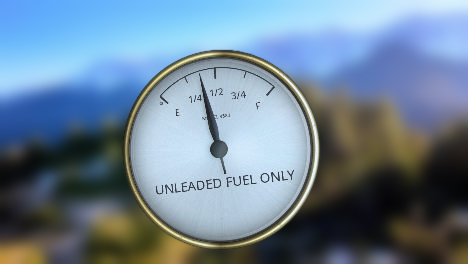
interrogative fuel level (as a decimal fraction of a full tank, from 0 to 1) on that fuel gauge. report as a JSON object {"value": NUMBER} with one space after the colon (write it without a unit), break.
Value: {"value": 0.375}
